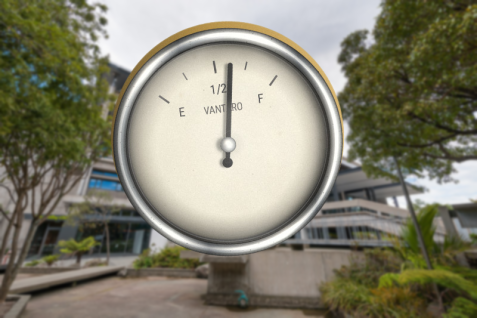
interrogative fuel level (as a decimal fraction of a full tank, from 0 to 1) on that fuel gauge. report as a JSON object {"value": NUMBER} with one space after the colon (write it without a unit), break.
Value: {"value": 0.625}
